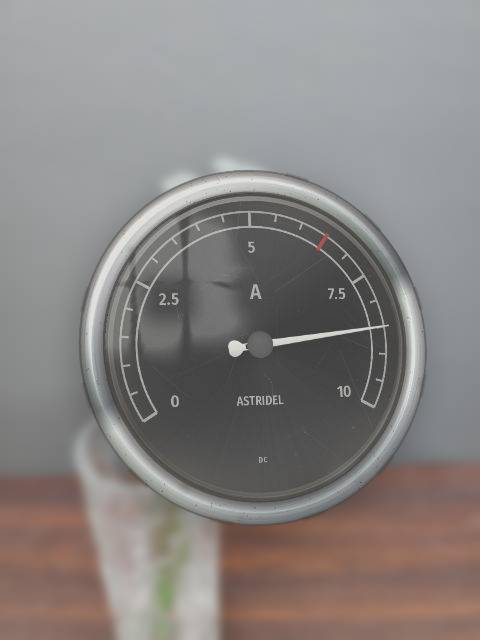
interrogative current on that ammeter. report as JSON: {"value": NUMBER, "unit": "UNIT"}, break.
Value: {"value": 8.5, "unit": "A"}
